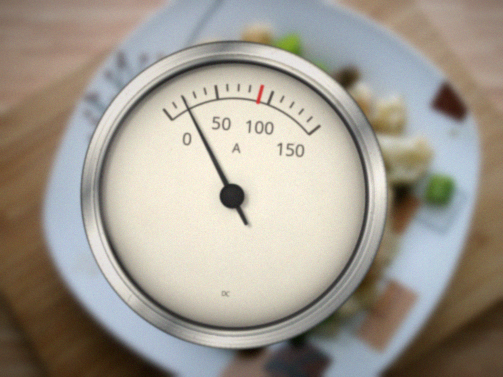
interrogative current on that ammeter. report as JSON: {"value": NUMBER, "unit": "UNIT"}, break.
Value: {"value": 20, "unit": "A"}
